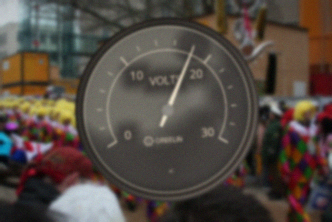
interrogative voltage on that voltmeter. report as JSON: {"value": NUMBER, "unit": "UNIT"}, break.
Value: {"value": 18, "unit": "V"}
